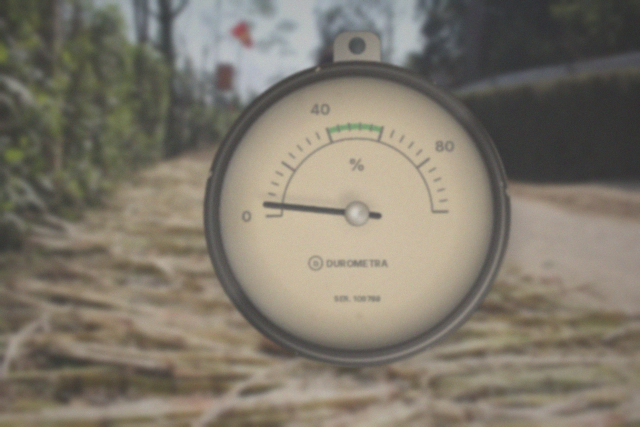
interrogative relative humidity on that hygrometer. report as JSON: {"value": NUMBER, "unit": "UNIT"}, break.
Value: {"value": 4, "unit": "%"}
